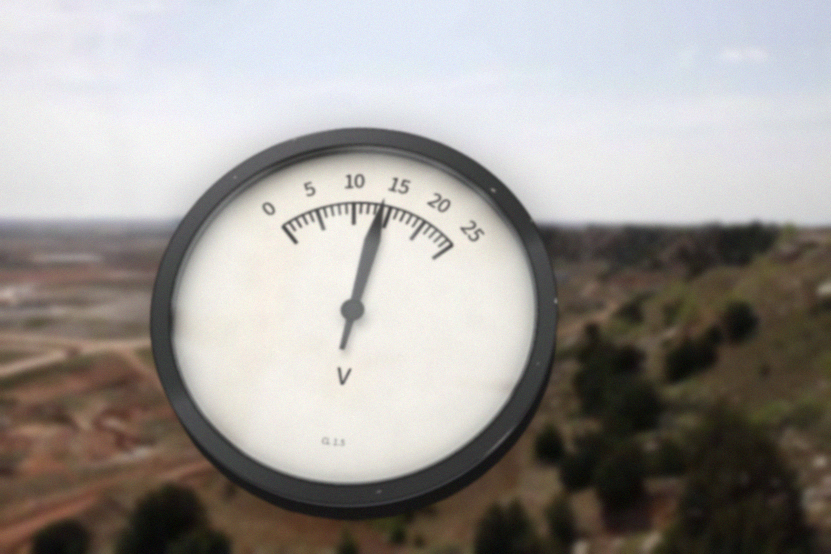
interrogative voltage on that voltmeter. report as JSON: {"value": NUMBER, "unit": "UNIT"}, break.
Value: {"value": 14, "unit": "V"}
